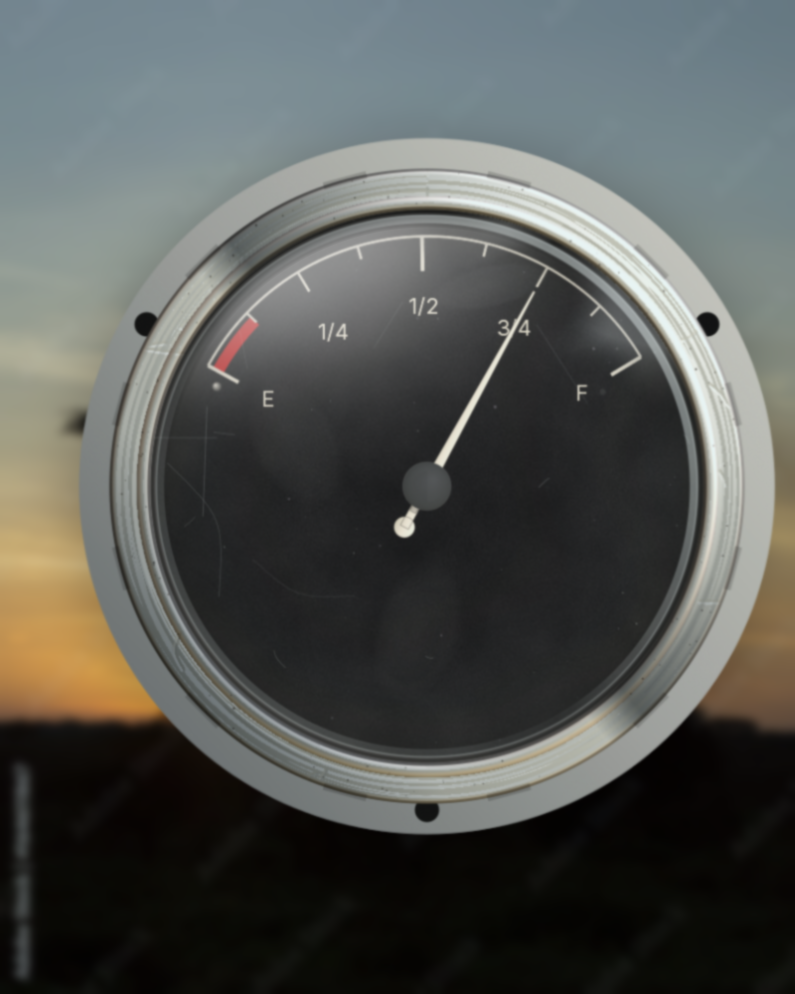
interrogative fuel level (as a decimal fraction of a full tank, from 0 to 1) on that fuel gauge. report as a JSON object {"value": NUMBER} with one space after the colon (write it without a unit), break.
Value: {"value": 0.75}
